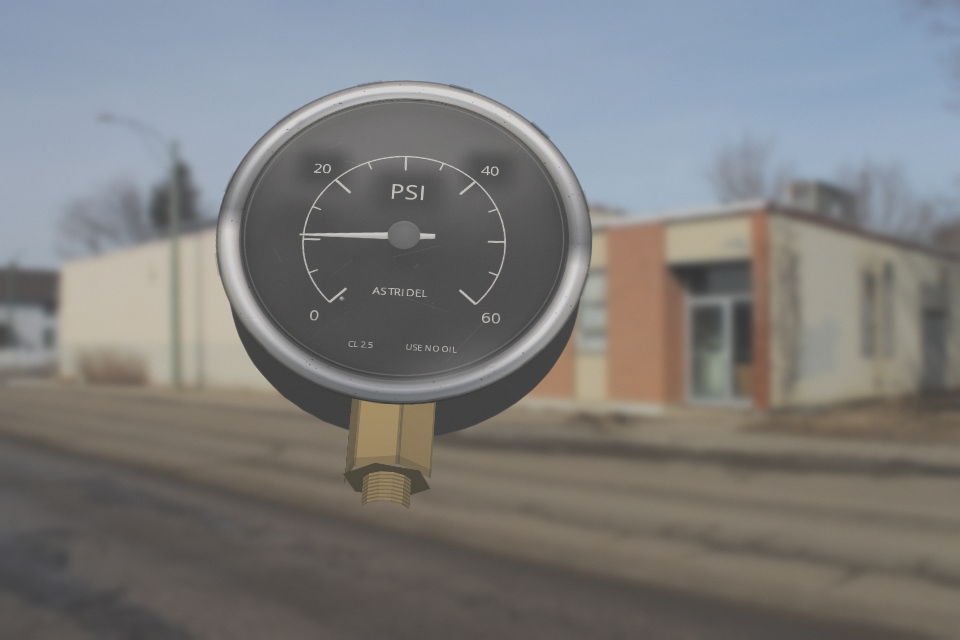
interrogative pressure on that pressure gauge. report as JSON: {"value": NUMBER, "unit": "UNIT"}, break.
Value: {"value": 10, "unit": "psi"}
